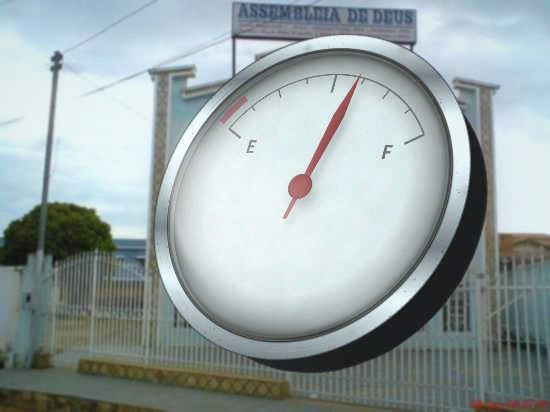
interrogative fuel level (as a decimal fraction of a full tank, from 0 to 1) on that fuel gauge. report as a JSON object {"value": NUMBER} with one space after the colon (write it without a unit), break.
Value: {"value": 0.625}
